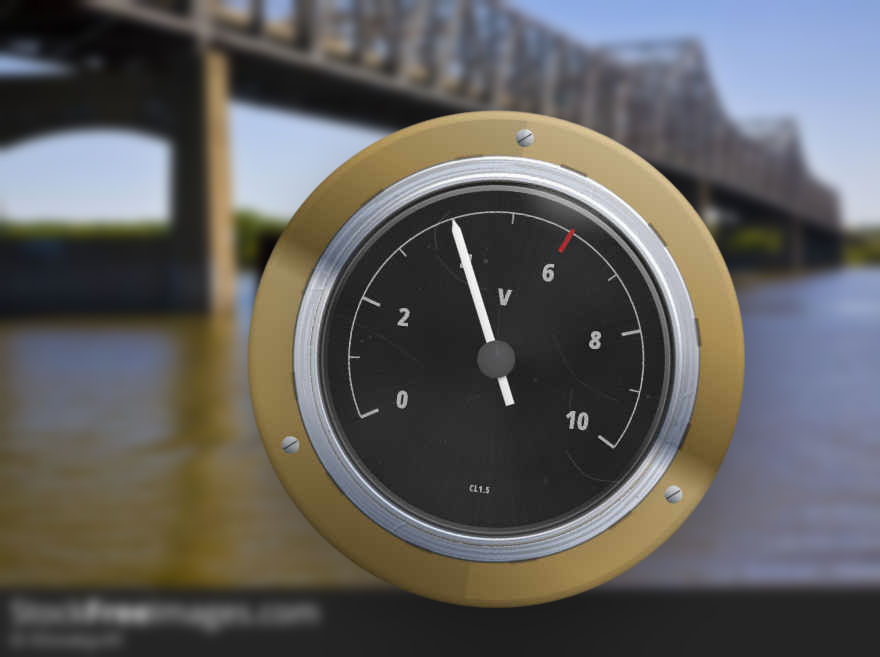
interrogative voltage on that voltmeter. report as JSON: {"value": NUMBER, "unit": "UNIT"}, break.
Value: {"value": 4, "unit": "V"}
